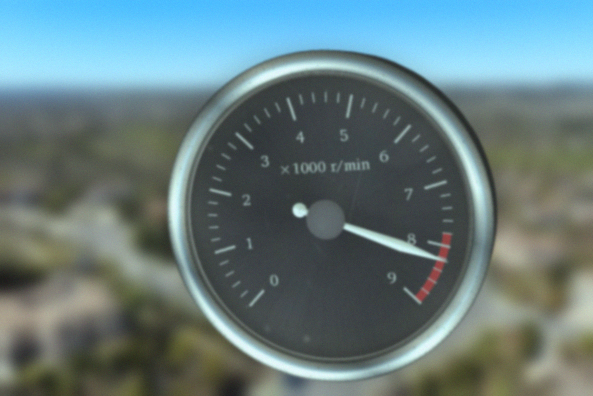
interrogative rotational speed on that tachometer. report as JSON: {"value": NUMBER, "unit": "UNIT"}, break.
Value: {"value": 8200, "unit": "rpm"}
